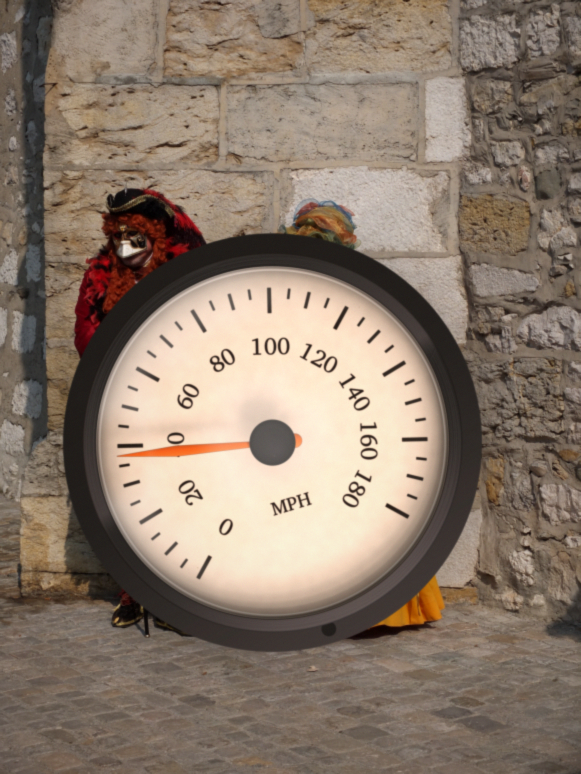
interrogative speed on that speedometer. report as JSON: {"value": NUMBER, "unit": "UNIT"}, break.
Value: {"value": 37.5, "unit": "mph"}
